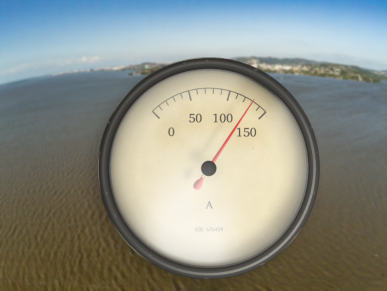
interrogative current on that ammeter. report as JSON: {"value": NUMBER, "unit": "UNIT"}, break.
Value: {"value": 130, "unit": "A"}
